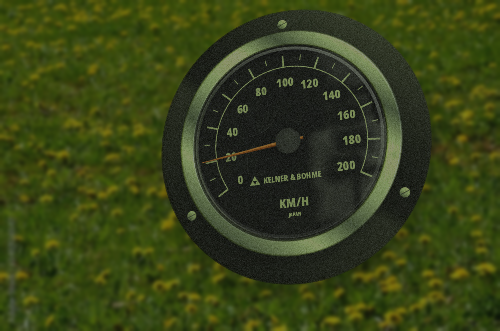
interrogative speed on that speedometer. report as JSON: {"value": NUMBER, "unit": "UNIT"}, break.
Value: {"value": 20, "unit": "km/h"}
